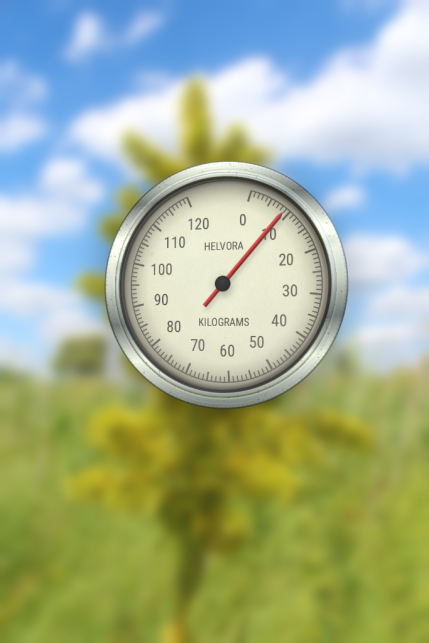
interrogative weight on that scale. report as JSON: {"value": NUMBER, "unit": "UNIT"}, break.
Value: {"value": 9, "unit": "kg"}
